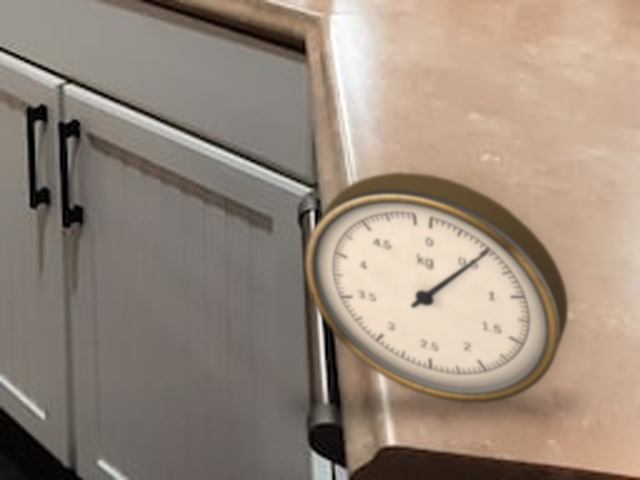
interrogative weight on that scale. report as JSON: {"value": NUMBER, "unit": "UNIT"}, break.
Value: {"value": 0.5, "unit": "kg"}
